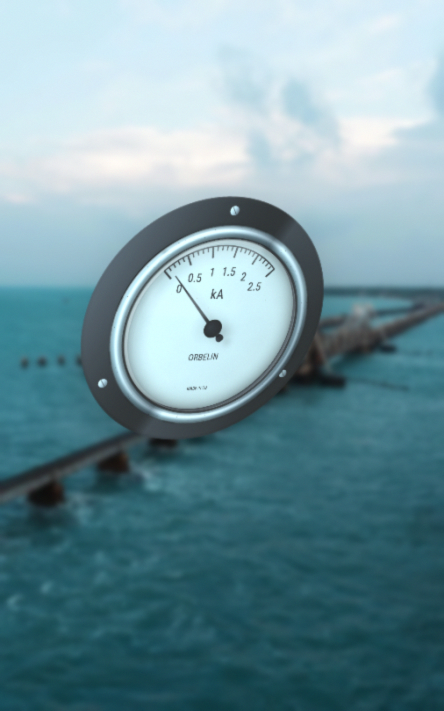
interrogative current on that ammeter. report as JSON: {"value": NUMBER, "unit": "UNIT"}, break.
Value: {"value": 0.1, "unit": "kA"}
